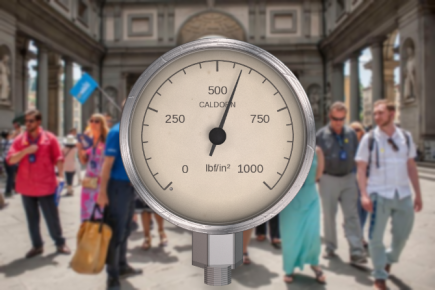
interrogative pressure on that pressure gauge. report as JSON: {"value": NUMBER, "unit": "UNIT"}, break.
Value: {"value": 575, "unit": "psi"}
